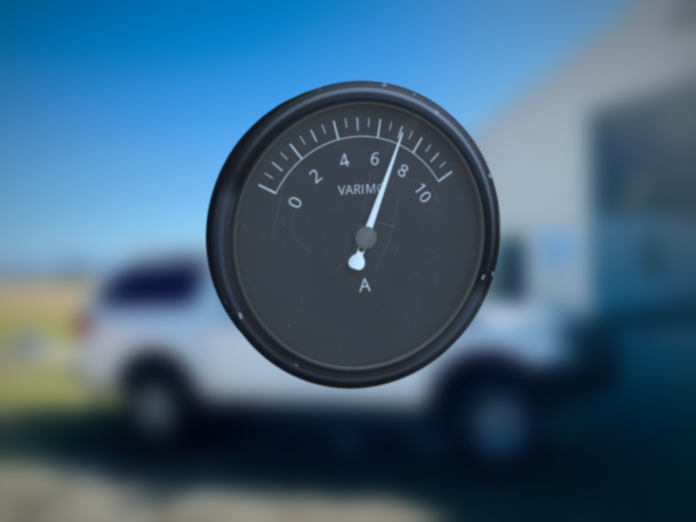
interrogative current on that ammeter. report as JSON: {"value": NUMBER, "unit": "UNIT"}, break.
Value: {"value": 7, "unit": "A"}
